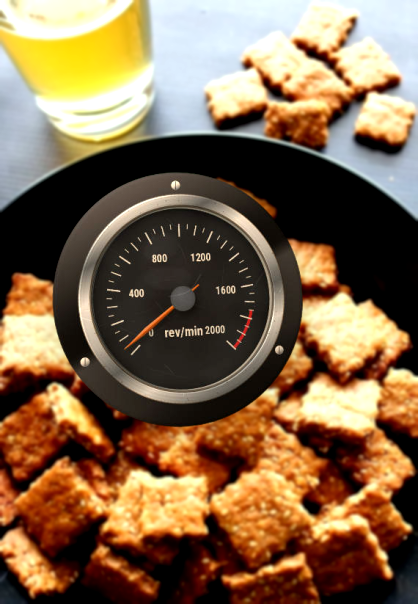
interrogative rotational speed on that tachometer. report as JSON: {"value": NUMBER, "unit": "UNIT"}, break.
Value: {"value": 50, "unit": "rpm"}
